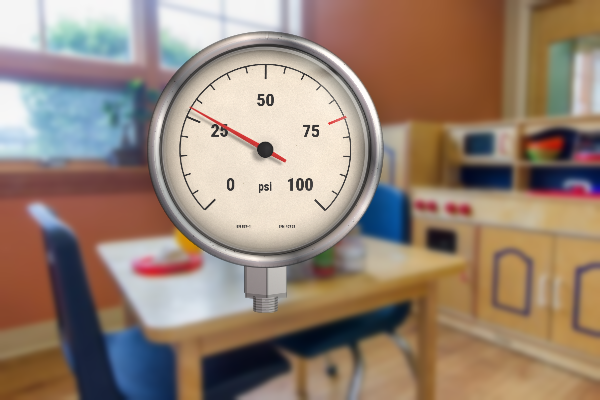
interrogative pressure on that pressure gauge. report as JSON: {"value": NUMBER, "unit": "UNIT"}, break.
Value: {"value": 27.5, "unit": "psi"}
